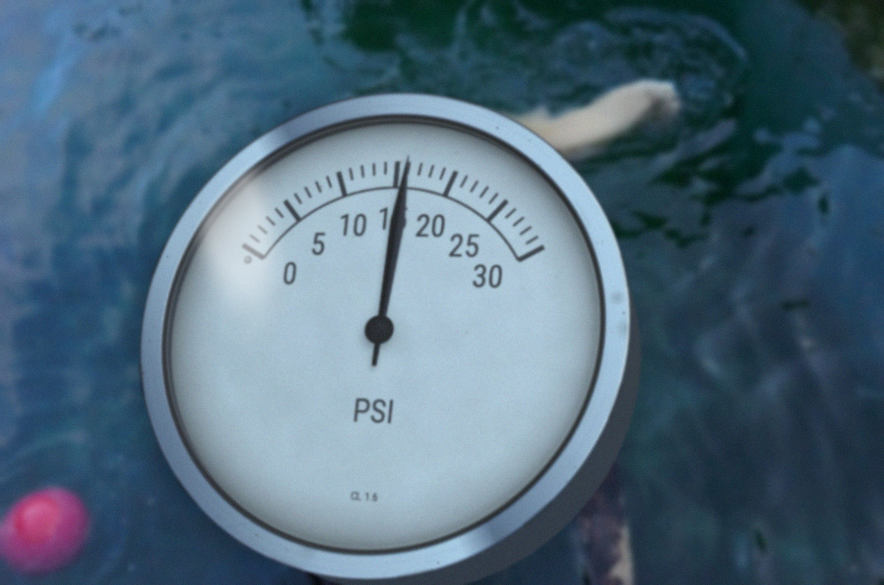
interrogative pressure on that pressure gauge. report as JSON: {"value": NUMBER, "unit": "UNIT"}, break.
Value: {"value": 16, "unit": "psi"}
